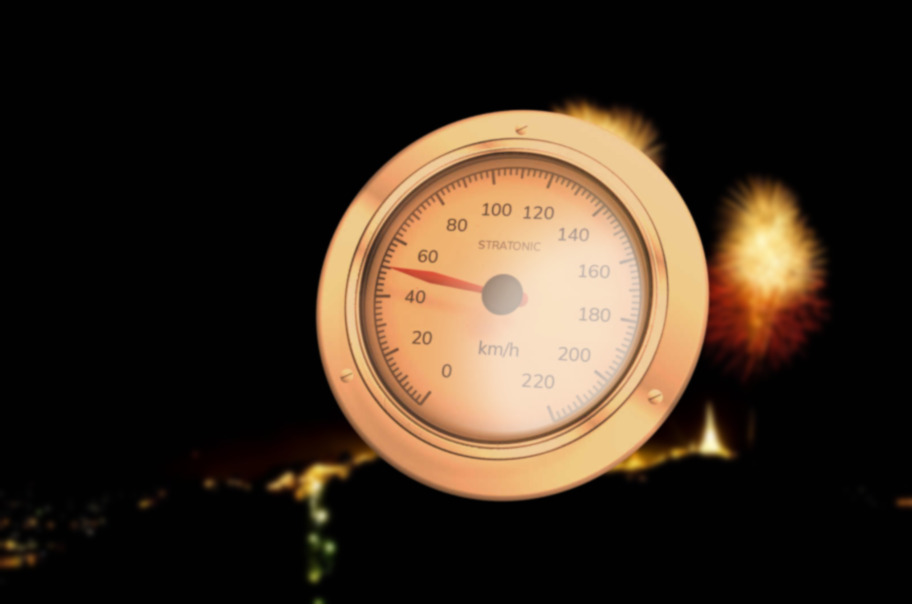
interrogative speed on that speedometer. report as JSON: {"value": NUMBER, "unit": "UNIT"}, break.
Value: {"value": 50, "unit": "km/h"}
